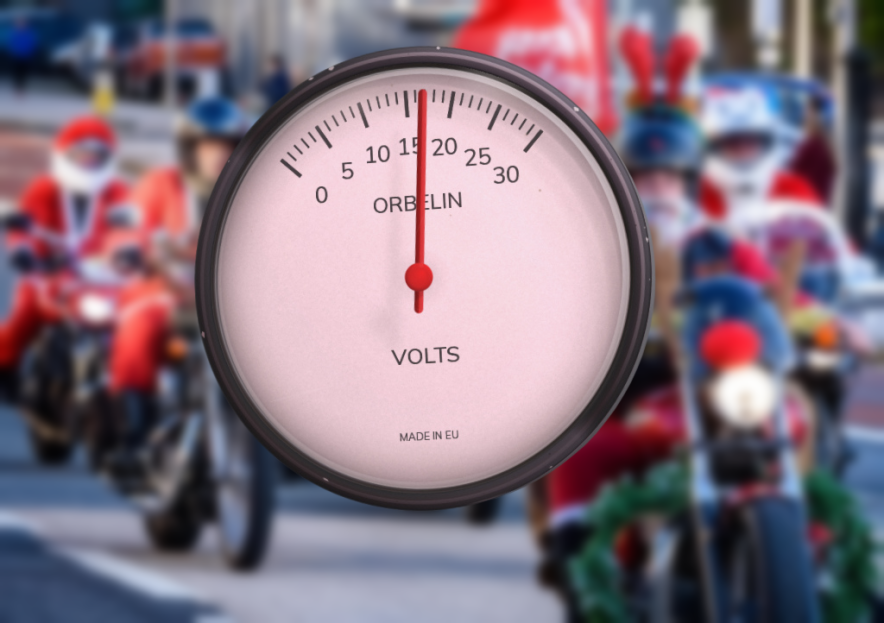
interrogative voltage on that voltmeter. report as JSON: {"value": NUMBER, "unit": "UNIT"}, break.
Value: {"value": 17, "unit": "V"}
